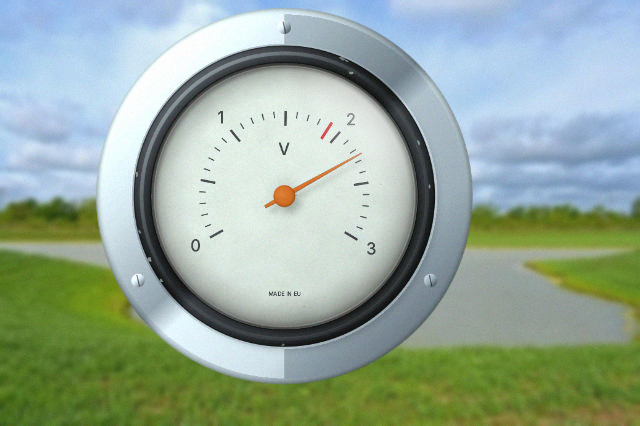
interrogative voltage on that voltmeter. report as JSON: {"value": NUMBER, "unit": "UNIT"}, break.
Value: {"value": 2.25, "unit": "V"}
